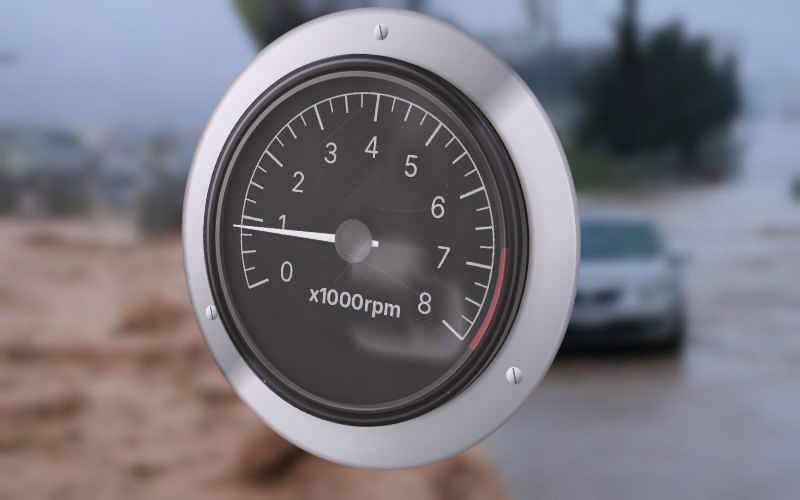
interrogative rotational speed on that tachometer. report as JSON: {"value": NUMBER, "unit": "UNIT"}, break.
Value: {"value": 875, "unit": "rpm"}
